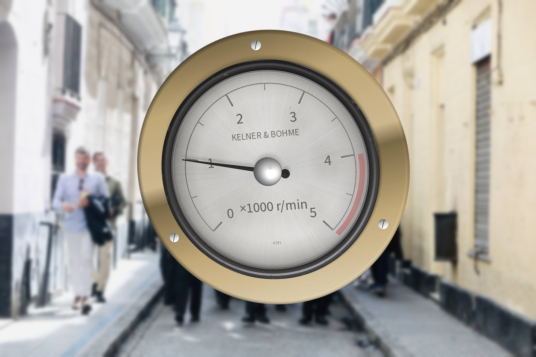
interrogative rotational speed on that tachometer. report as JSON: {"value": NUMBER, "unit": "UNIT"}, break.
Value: {"value": 1000, "unit": "rpm"}
